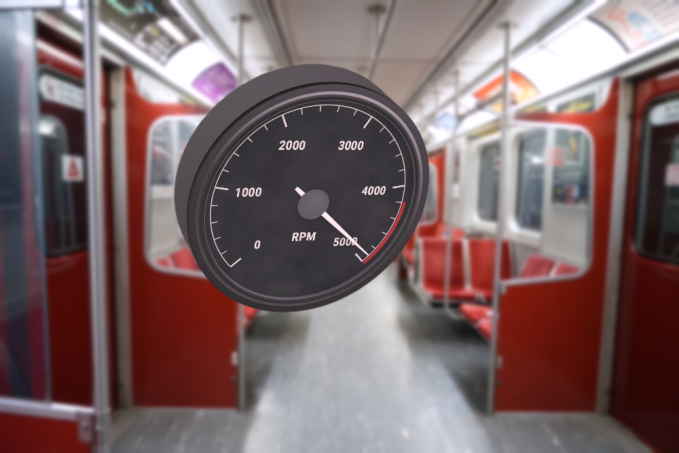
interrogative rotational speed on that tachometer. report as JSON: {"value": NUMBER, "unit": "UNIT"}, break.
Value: {"value": 4900, "unit": "rpm"}
